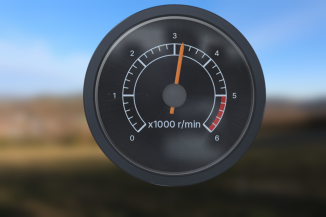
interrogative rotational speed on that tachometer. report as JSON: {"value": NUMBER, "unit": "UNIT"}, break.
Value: {"value": 3200, "unit": "rpm"}
